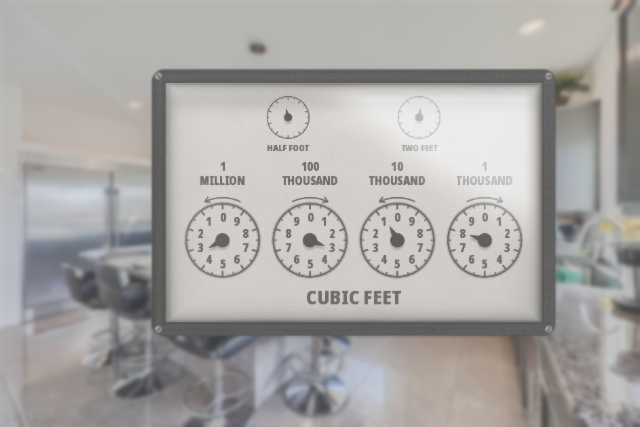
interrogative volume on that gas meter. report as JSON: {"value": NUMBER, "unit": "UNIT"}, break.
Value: {"value": 330800, "unit": "ft³"}
